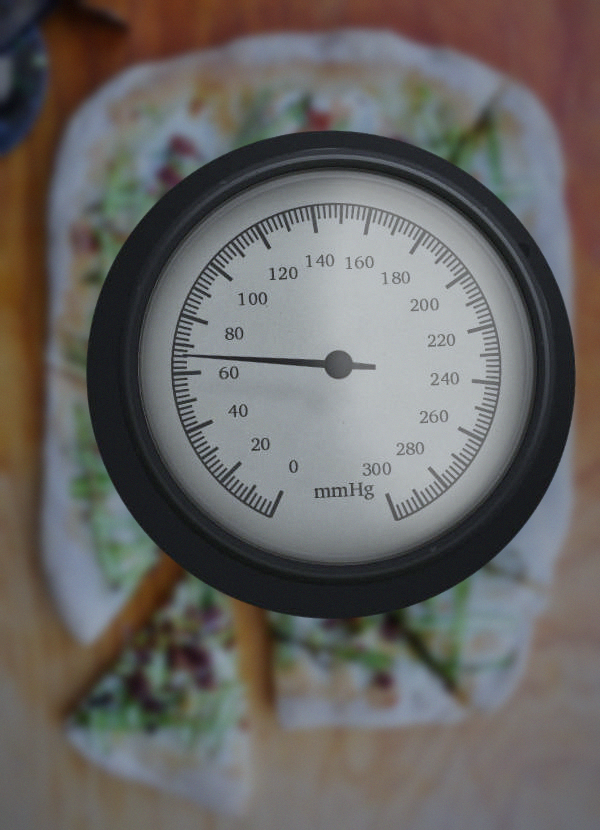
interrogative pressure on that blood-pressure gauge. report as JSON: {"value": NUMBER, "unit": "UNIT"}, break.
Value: {"value": 66, "unit": "mmHg"}
